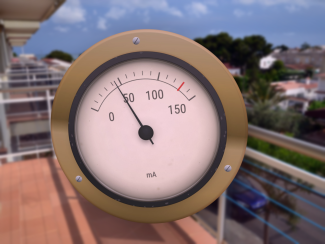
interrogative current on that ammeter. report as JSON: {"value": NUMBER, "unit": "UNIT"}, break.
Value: {"value": 45, "unit": "mA"}
